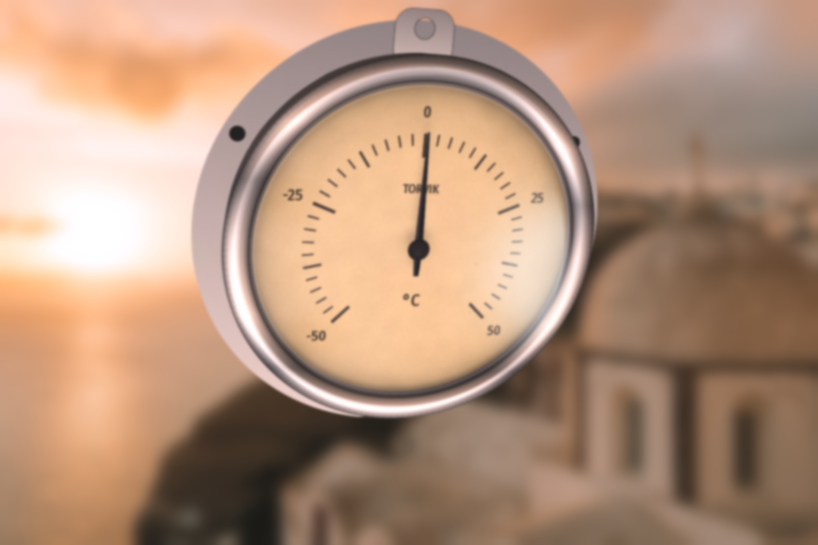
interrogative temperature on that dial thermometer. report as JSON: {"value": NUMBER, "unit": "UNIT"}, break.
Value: {"value": 0, "unit": "°C"}
